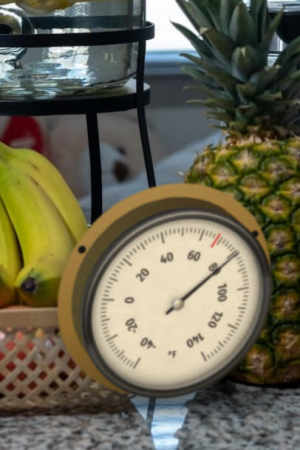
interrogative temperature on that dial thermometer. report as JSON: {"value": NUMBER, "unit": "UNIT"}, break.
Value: {"value": 80, "unit": "°F"}
